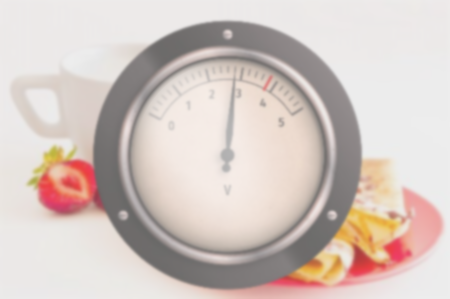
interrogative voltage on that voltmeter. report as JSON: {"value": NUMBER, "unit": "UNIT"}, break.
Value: {"value": 2.8, "unit": "V"}
